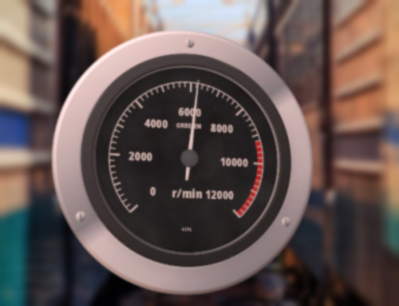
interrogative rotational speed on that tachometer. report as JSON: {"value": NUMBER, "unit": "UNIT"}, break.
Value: {"value": 6200, "unit": "rpm"}
